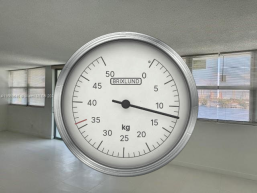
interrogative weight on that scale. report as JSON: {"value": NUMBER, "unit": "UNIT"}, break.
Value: {"value": 12, "unit": "kg"}
